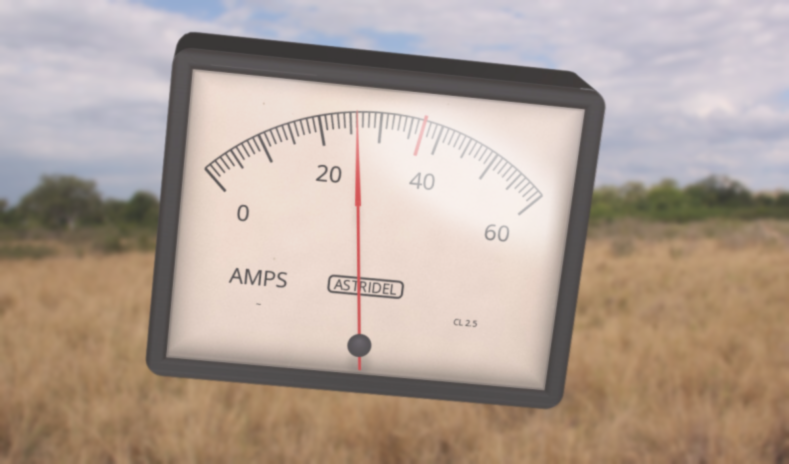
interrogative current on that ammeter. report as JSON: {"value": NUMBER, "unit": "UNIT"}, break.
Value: {"value": 26, "unit": "A"}
